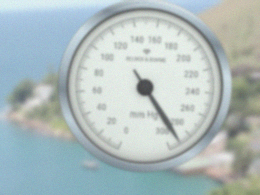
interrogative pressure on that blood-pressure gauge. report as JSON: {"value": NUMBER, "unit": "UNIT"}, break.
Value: {"value": 290, "unit": "mmHg"}
